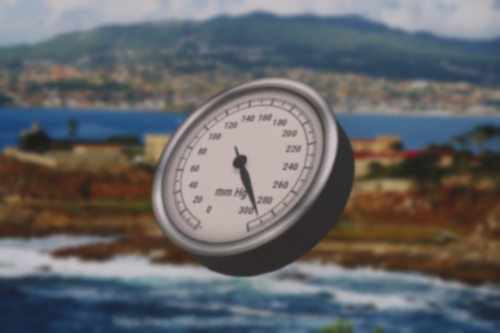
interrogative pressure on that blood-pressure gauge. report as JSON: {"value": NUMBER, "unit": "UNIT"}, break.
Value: {"value": 290, "unit": "mmHg"}
